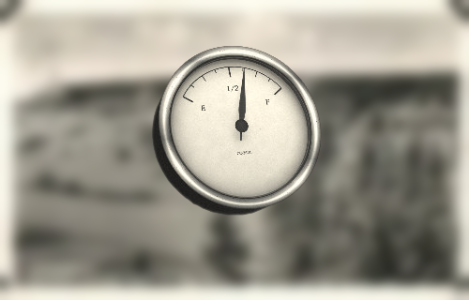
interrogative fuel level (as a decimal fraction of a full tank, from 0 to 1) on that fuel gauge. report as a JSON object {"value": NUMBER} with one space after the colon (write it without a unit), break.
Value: {"value": 0.625}
